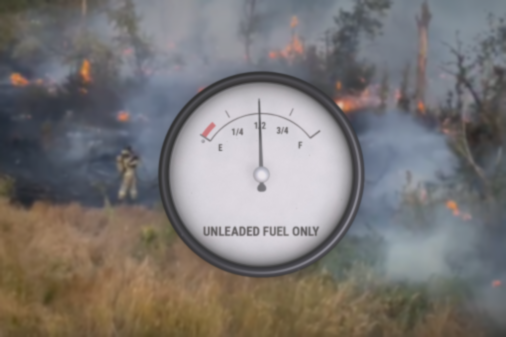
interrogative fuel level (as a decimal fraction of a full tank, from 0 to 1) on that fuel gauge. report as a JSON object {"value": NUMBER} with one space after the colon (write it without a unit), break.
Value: {"value": 0.5}
